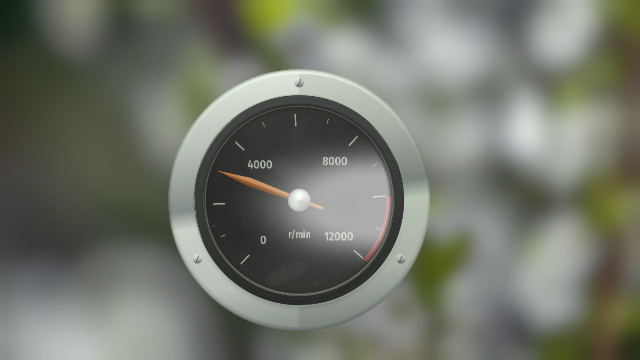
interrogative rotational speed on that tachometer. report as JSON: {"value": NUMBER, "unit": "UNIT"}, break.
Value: {"value": 3000, "unit": "rpm"}
